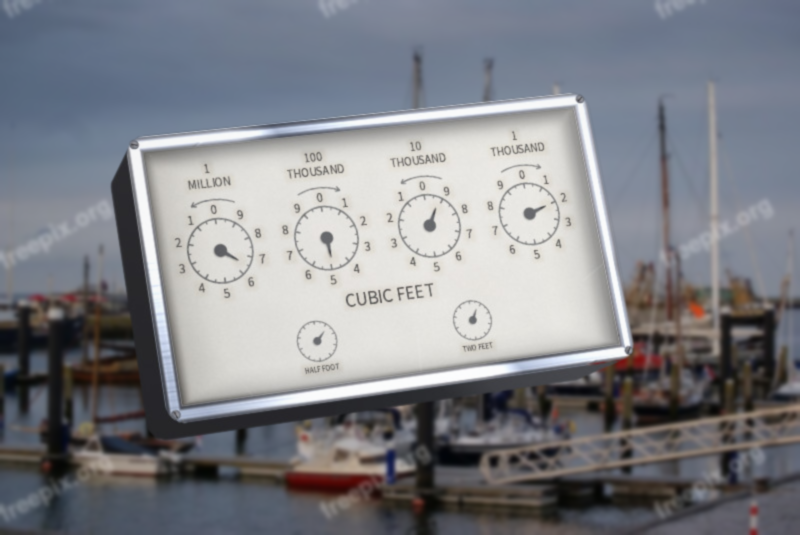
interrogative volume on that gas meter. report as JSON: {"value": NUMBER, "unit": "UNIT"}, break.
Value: {"value": 649200, "unit": "ft³"}
